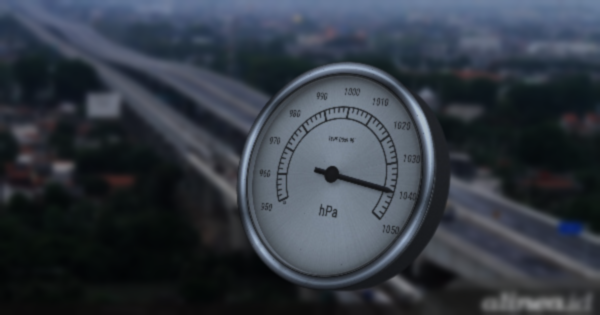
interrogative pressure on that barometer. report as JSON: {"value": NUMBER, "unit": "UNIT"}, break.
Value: {"value": 1040, "unit": "hPa"}
